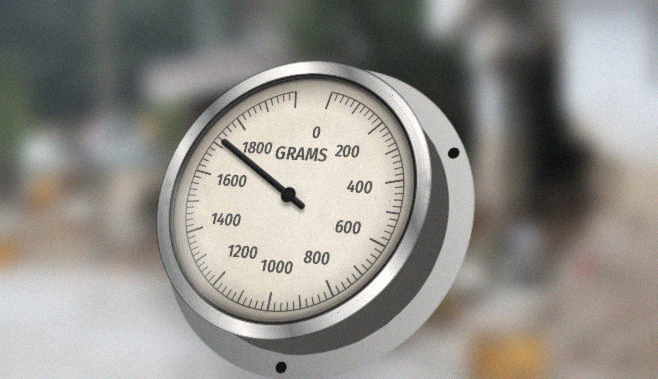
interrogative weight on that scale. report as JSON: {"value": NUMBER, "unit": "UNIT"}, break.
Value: {"value": 1720, "unit": "g"}
